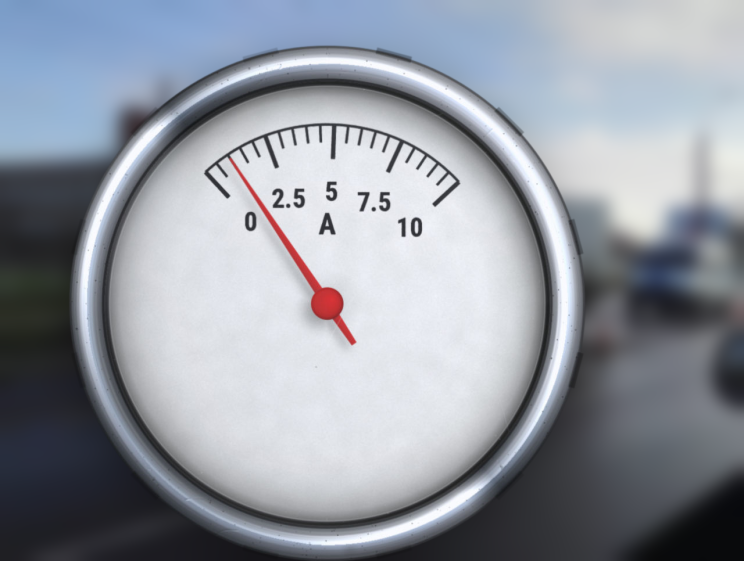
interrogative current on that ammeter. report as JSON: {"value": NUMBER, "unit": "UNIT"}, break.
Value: {"value": 1, "unit": "A"}
